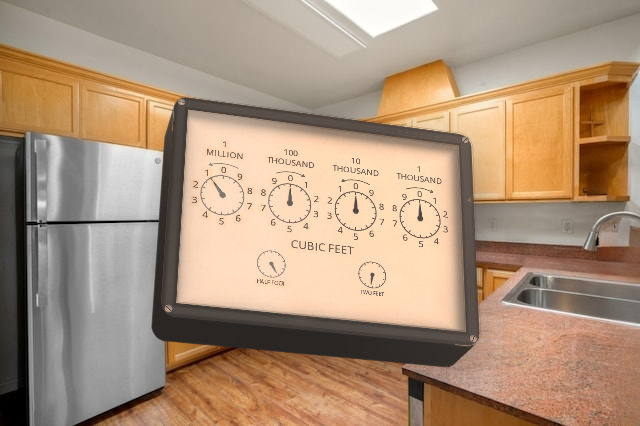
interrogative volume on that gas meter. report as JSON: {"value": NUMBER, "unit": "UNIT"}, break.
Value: {"value": 100000, "unit": "ft³"}
